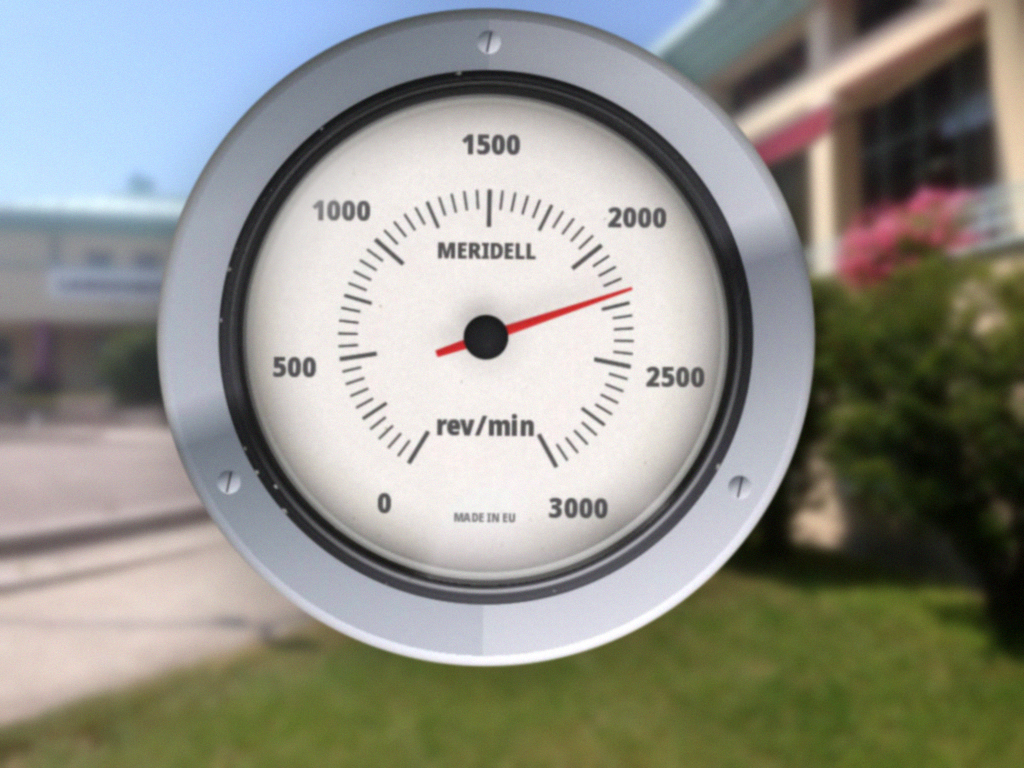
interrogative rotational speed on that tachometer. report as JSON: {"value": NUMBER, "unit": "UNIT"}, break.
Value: {"value": 2200, "unit": "rpm"}
